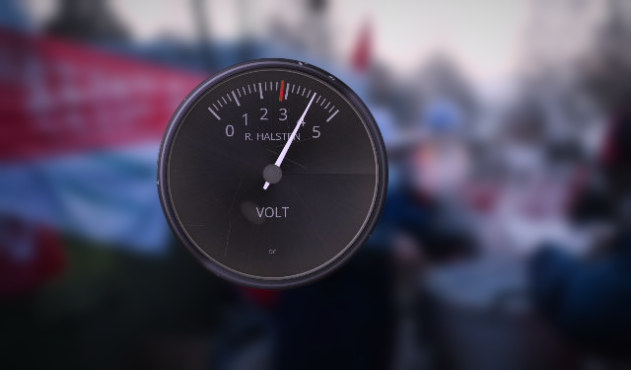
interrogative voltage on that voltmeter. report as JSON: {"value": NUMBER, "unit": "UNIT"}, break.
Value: {"value": 4, "unit": "V"}
